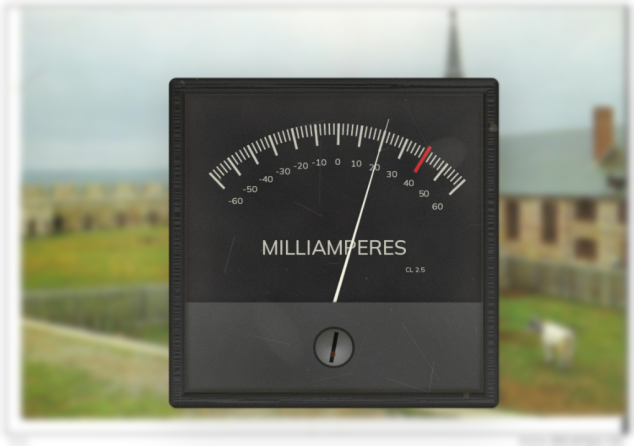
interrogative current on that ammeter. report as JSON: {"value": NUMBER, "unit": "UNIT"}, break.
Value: {"value": 20, "unit": "mA"}
